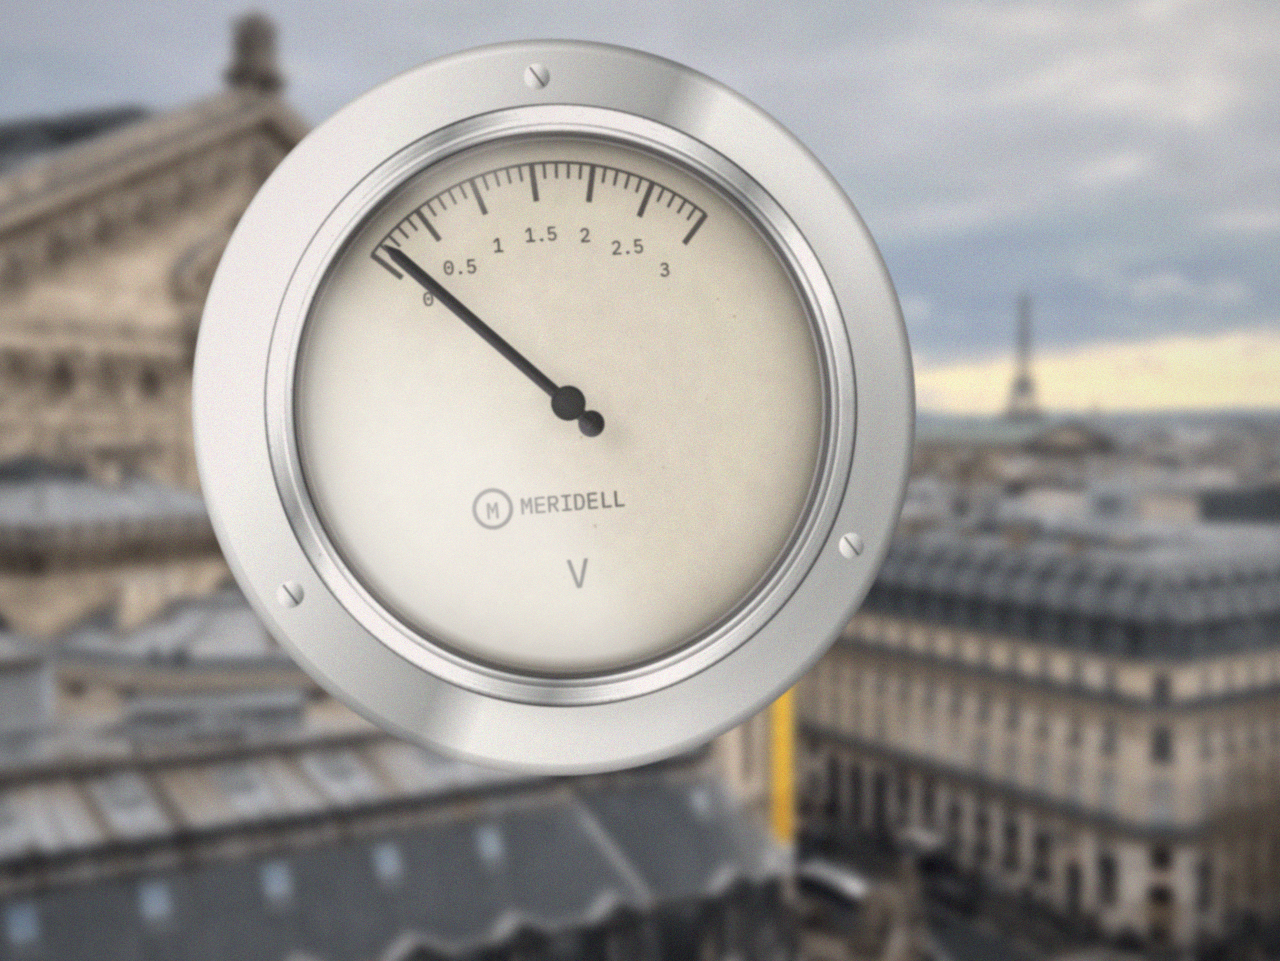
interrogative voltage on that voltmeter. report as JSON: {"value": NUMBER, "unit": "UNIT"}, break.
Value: {"value": 0.1, "unit": "V"}
